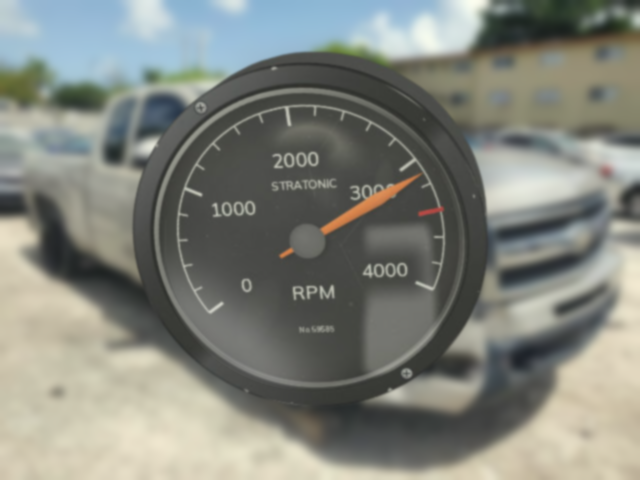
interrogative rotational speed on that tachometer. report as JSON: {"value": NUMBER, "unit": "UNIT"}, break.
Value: {"value": 3100, "unit": "rpm"}
